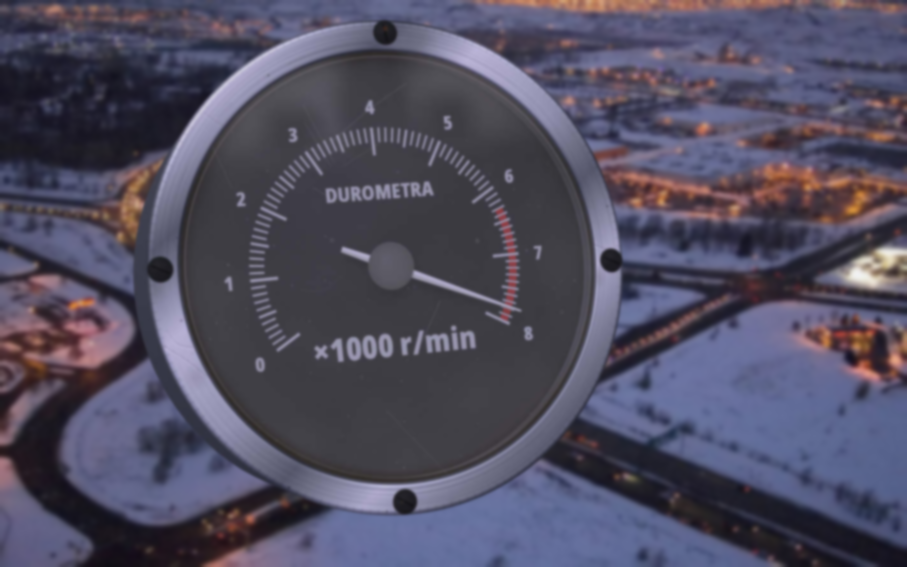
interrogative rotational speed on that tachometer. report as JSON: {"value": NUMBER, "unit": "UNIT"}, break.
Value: {"value": 7800, "unit": "rpm"}
